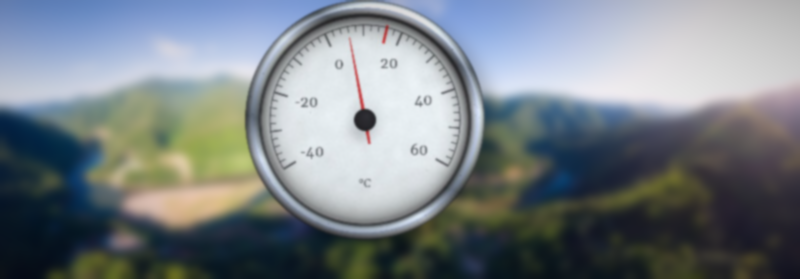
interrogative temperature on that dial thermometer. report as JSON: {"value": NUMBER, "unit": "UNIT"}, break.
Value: {"value": 6, "unit": "°C"}
